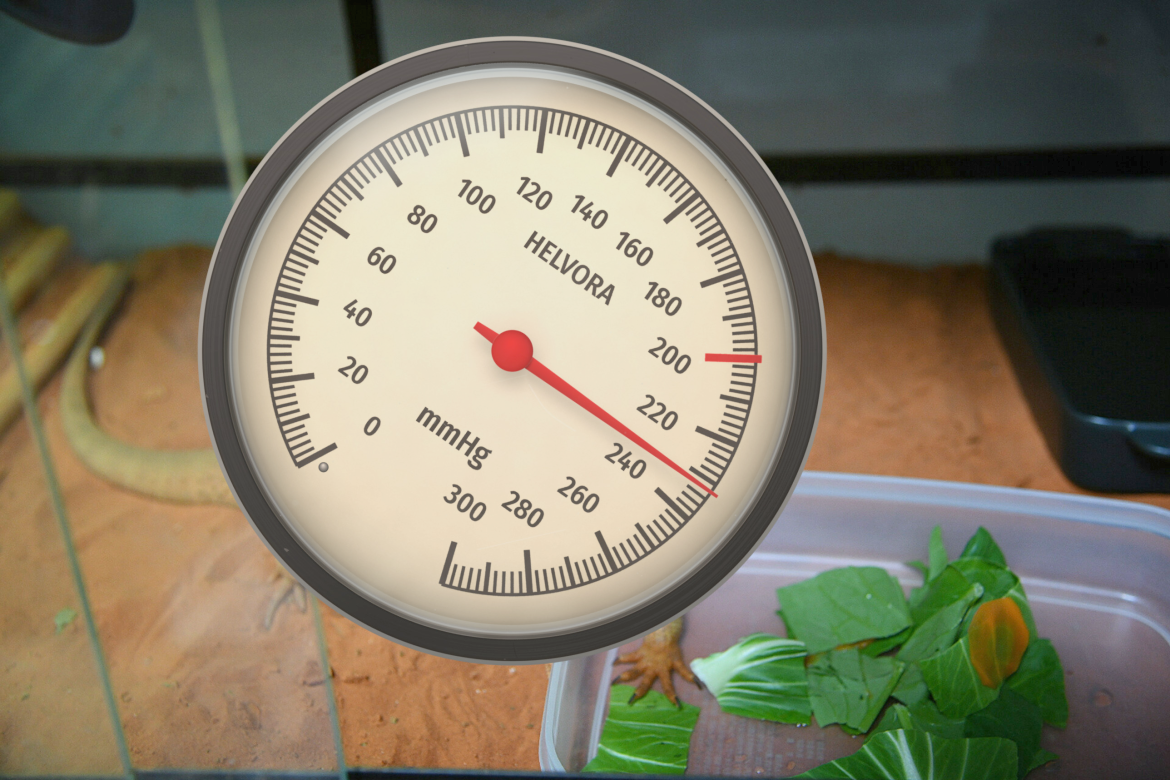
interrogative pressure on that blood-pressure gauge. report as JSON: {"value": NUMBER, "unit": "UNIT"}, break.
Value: {"value": 232, "unit": "mmHg"}
